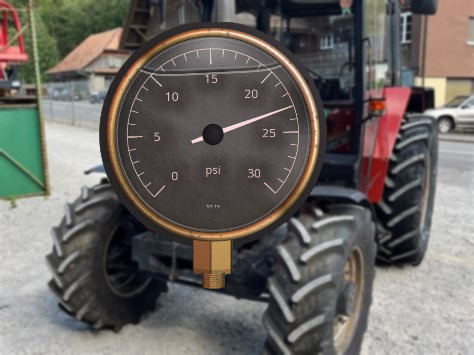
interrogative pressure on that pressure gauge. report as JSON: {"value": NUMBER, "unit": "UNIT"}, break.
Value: {"value": 23, "unit": "psi"}
